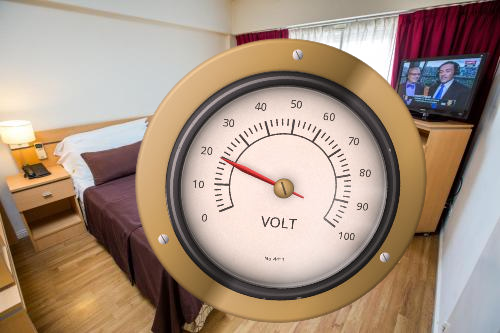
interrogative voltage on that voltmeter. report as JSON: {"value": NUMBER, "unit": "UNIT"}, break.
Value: {"value": 20, "unit": "V"}
